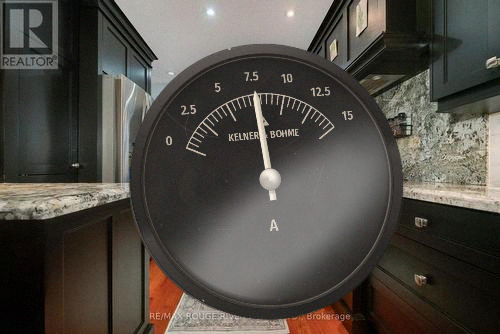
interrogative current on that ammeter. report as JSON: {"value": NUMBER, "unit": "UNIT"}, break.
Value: {"value": 7.5, "unit": "A"}
